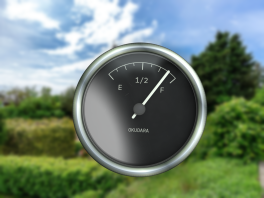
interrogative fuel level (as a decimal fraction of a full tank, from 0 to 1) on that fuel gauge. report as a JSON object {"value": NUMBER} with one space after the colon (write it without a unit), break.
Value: {"value": 0.875}
